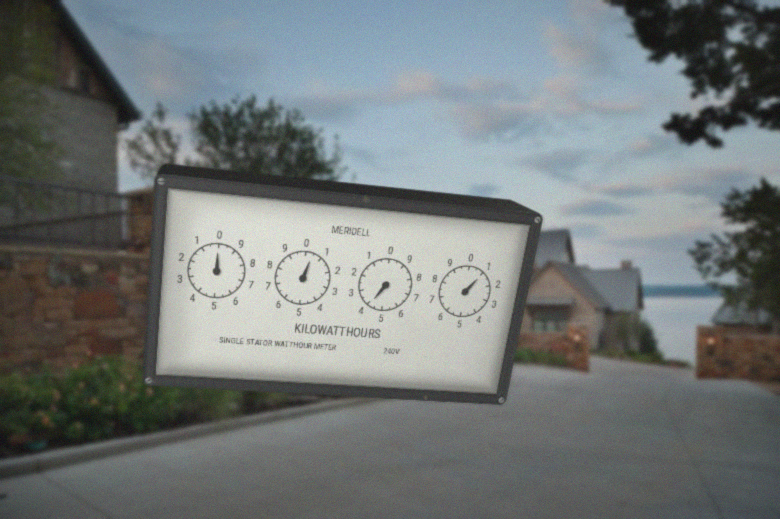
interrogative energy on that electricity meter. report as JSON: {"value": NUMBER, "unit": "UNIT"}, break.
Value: {"value": 41, "unit": "kWh"}
